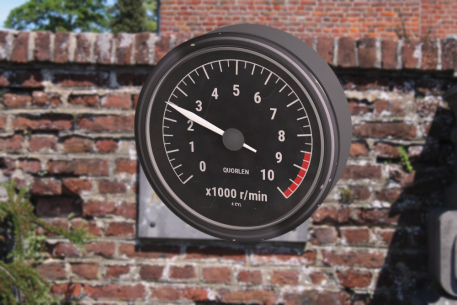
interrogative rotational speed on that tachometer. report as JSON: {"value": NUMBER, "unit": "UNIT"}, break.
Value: {"value": 2500, "unit": "rpm"}
